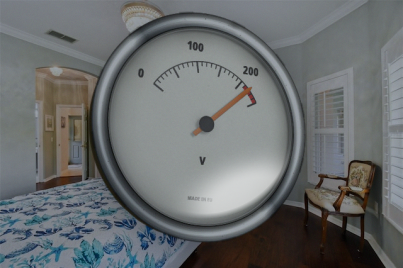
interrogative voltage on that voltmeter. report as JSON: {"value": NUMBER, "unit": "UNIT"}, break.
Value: {"value": 220, "unit": "V"}
